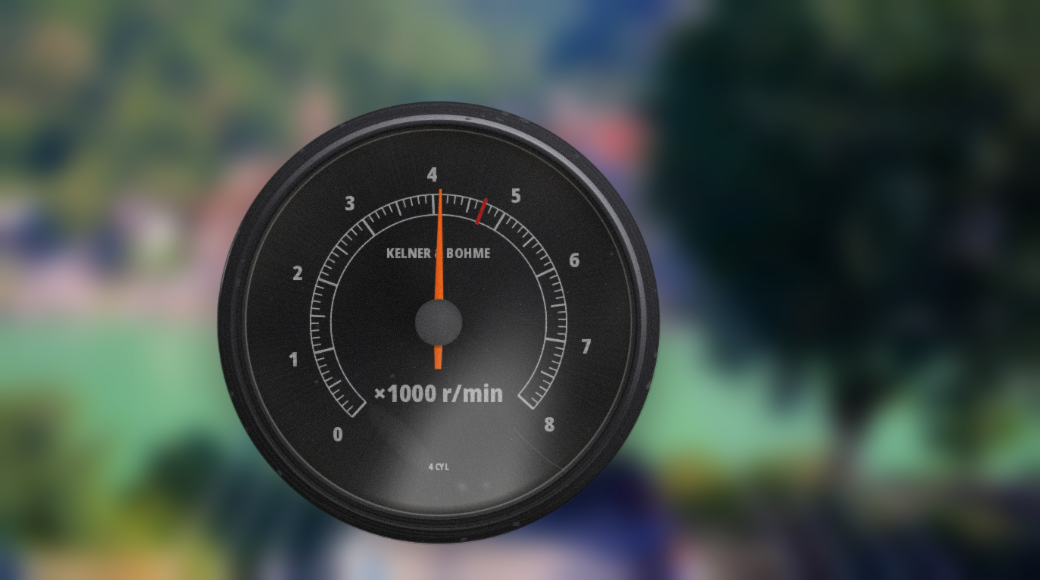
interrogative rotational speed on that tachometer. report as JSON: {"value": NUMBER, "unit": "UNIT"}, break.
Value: {"value": 4100, "unit": "rpm"}
